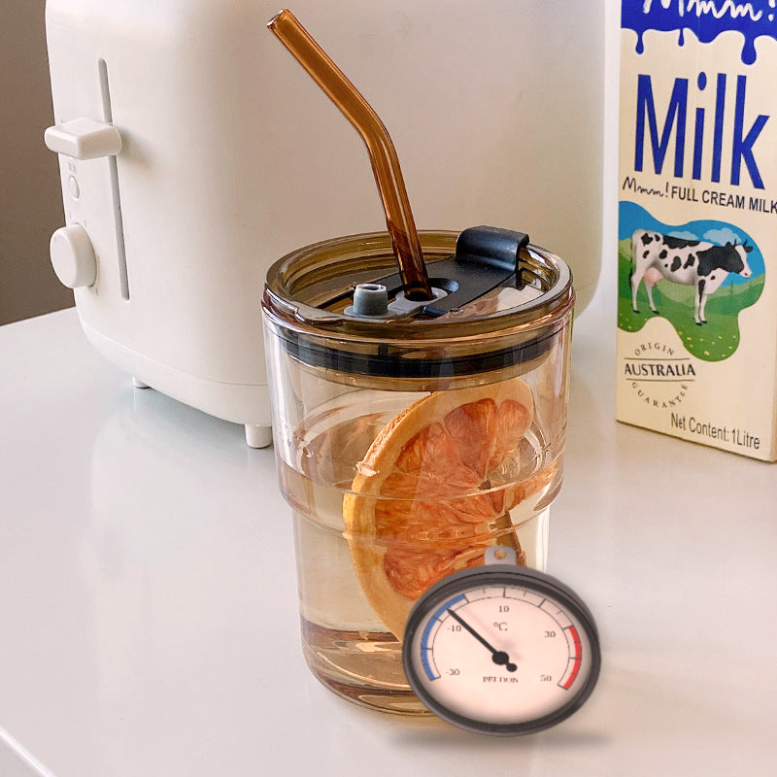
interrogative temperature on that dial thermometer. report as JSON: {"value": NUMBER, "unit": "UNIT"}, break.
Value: {"value": -5, "unit": "°C"}
